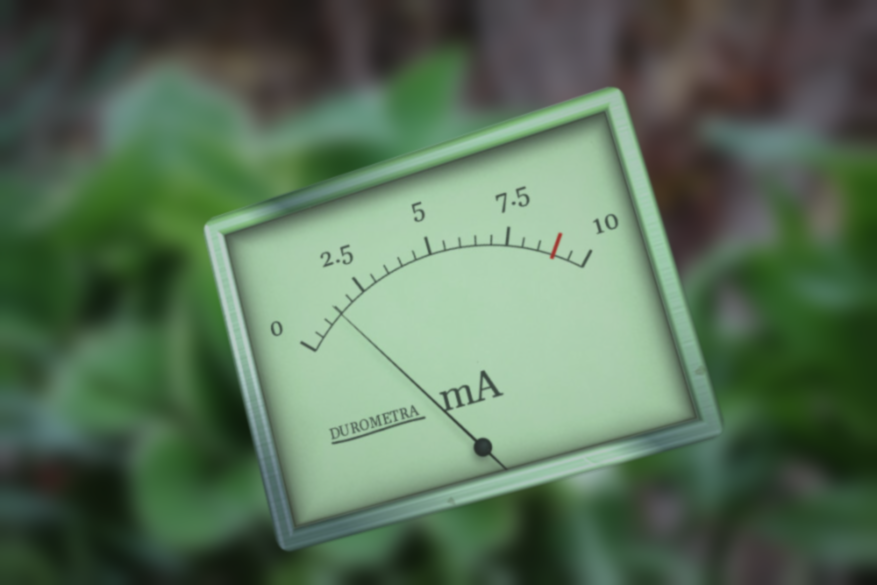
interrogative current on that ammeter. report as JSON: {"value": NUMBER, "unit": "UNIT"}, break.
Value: {"value": 1.5, "unit": "mA"}
